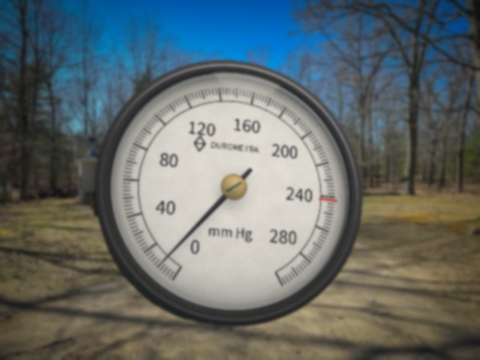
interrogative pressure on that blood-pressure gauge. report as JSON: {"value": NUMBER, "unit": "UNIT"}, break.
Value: {"value": 10, "unit": "mmHg"}
